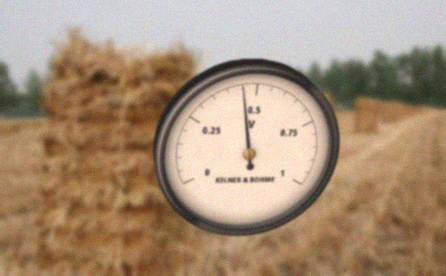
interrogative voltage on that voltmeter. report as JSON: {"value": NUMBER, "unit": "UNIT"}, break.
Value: {"value": 0.45, "unit": "V"}
